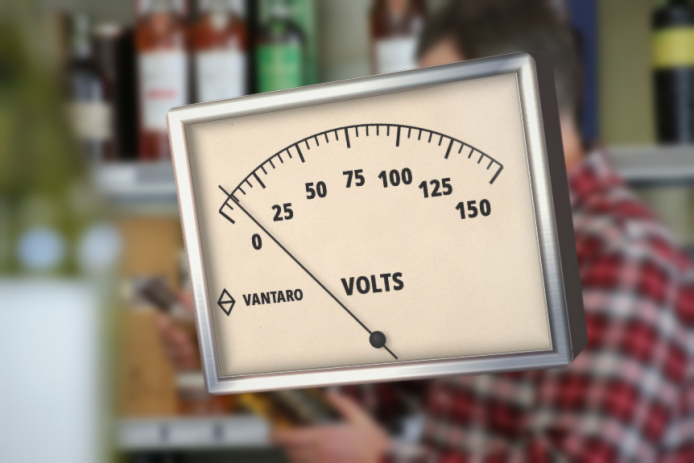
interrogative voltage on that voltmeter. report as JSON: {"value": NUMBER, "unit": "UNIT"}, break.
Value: {"value": 10, "unit": "V"}
